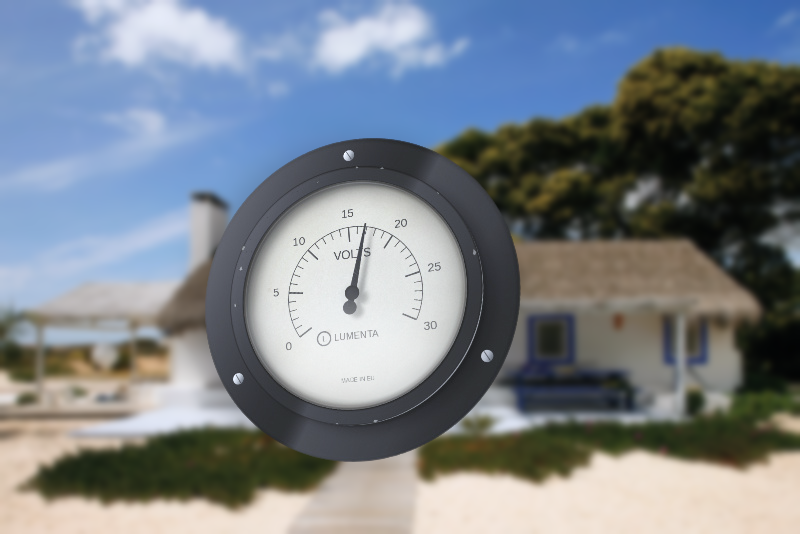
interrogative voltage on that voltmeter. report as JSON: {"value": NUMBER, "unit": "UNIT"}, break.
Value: {"value": 17, "unit": "V"}
